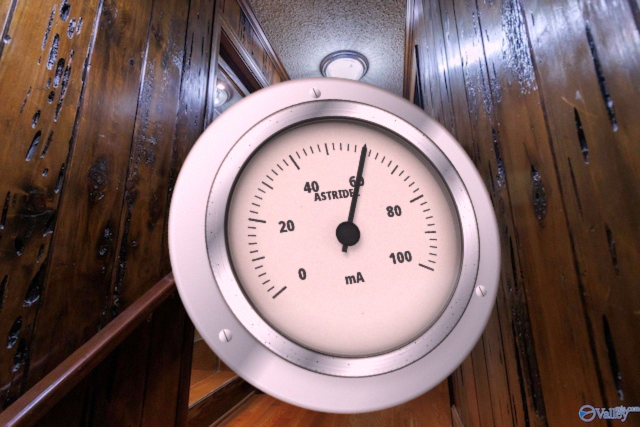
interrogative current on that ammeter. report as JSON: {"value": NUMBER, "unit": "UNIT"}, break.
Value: {"value": 60, "unit": "mA"}
